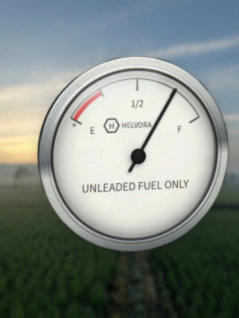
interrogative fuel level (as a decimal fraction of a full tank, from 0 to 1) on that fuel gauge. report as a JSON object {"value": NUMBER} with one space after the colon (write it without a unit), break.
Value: {"value": 0.75}
